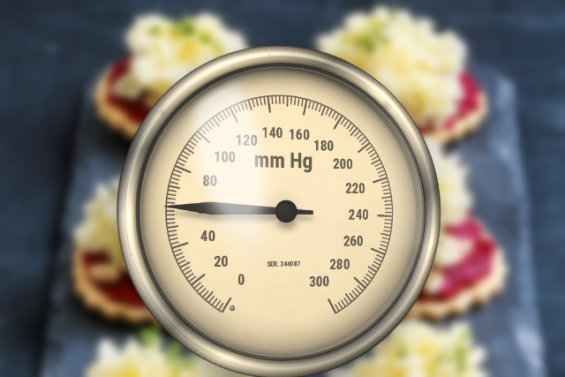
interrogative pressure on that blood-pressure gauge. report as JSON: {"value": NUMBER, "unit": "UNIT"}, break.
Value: {"value": 60, "unit": "mmHg"}
